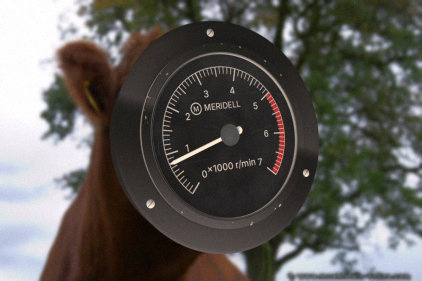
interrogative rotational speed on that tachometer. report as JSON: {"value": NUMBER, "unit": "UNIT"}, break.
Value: {"value": 800, "unit": "rpm"}
